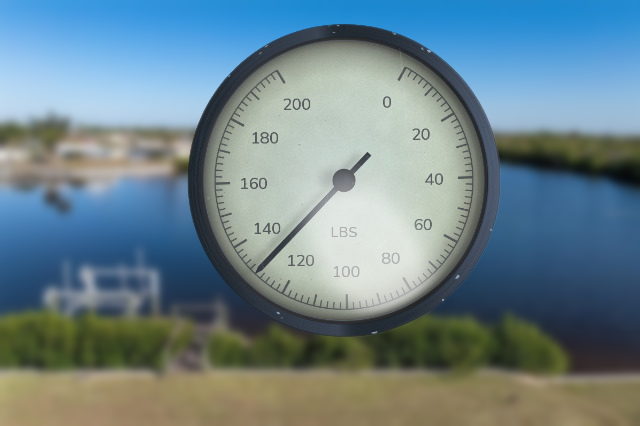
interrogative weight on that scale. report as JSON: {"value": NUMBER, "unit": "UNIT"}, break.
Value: {"value": 130, "unit": "lb"}
